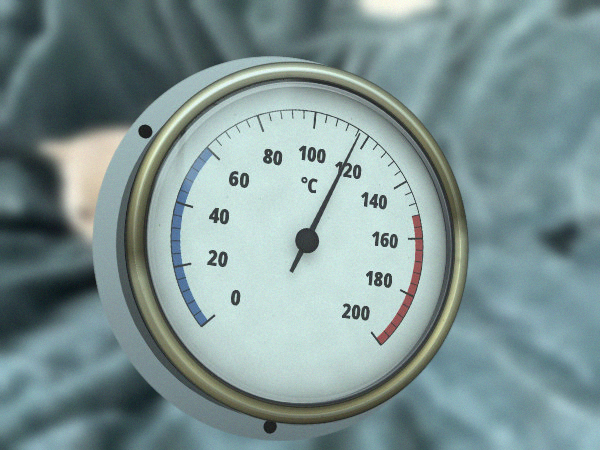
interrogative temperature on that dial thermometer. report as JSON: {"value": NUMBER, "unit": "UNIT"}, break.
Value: {"value": 116, "unit": "°C"}
